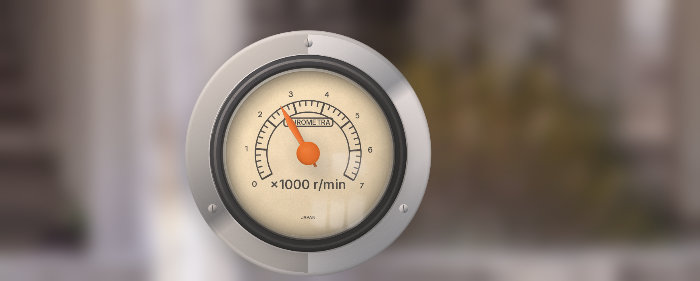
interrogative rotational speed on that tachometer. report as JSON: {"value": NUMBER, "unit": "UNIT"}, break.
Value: {"value": 2600, "unit": "rpm"}
